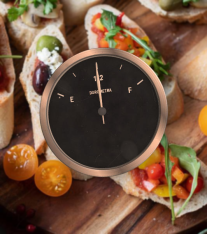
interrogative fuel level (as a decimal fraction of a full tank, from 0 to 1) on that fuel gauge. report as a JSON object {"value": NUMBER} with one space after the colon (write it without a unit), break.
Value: {"value": 0.5}
